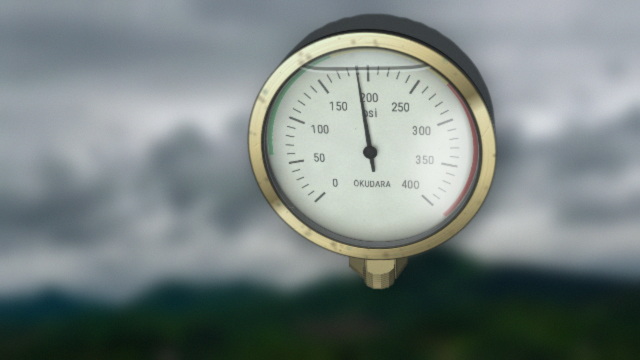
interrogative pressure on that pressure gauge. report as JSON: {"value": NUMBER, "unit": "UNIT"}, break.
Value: {"value": 190, "unit": "psi"}
